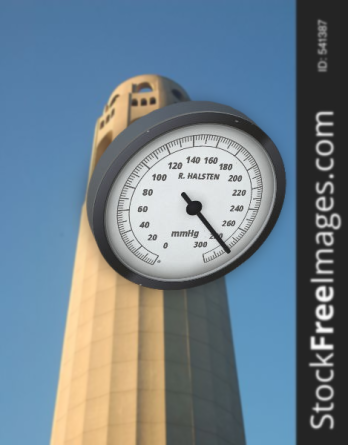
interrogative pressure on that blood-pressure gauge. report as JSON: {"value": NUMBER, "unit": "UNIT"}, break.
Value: {"value": 280, "unit": "mmHg"}
